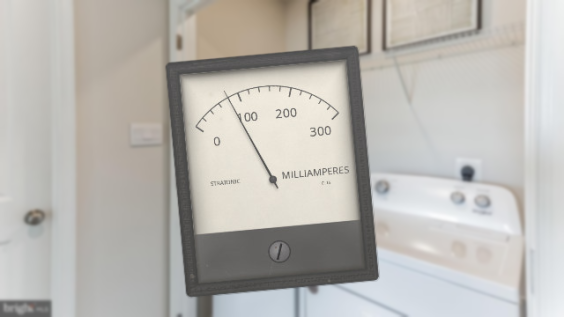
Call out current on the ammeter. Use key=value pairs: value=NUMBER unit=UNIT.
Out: value=80 unit=mA
